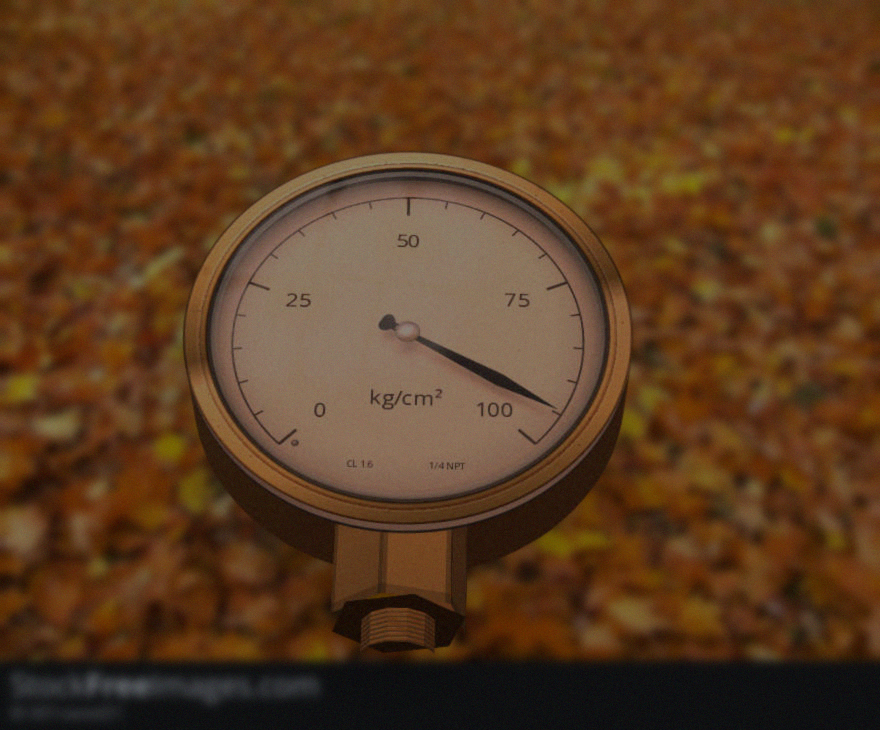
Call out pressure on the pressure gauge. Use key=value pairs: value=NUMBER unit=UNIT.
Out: value=95 unit=kg/cm²
